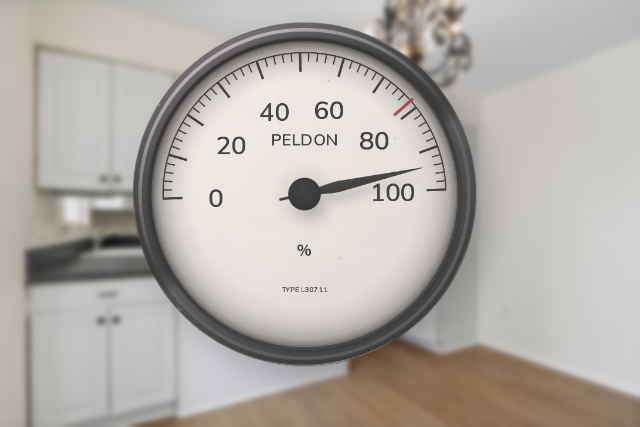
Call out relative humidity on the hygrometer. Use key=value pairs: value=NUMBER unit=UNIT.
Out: value=94 unit=%
